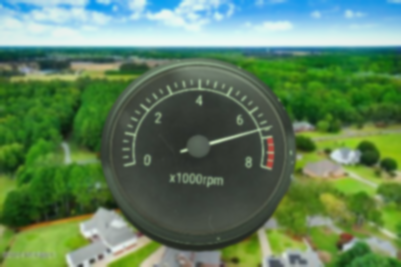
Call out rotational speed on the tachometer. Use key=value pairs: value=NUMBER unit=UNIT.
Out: value=6750 unit=rpm
